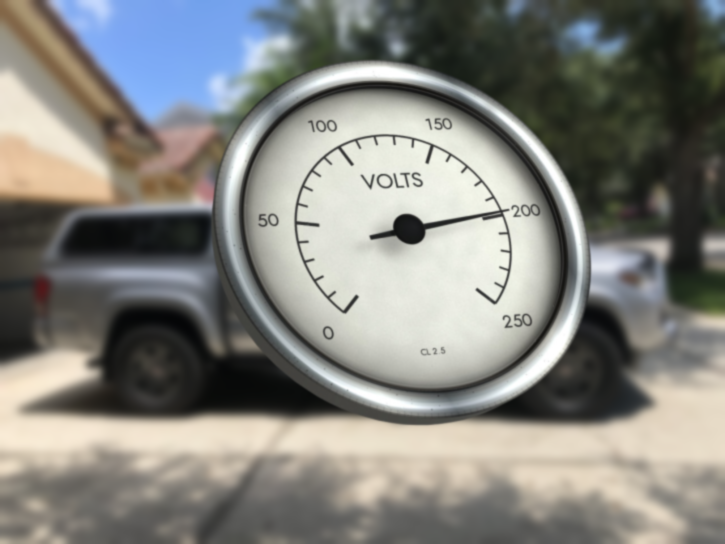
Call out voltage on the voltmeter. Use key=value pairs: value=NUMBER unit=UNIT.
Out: value=200 unit=V
